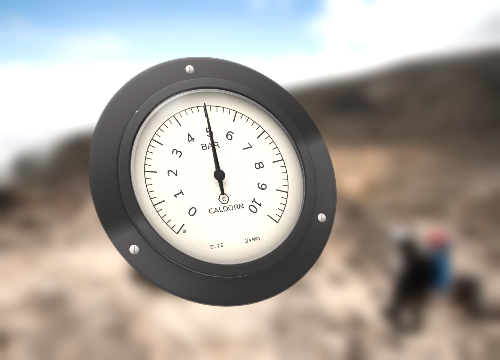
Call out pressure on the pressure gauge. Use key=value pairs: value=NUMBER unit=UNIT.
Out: value=5 unit=bar
